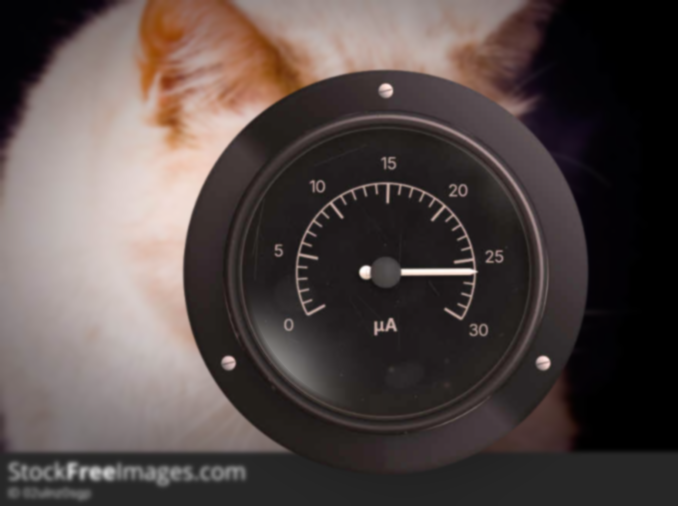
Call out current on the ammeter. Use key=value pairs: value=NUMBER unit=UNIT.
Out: value=26 unit=µA
